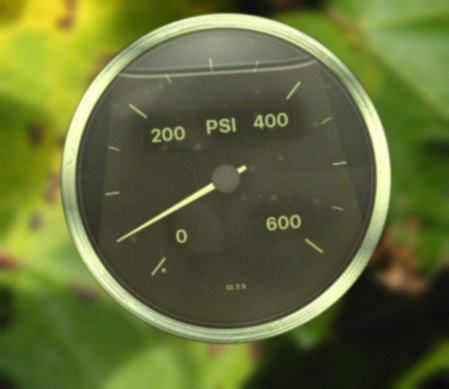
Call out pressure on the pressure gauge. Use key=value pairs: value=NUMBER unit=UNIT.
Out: value=50 unit=psi
